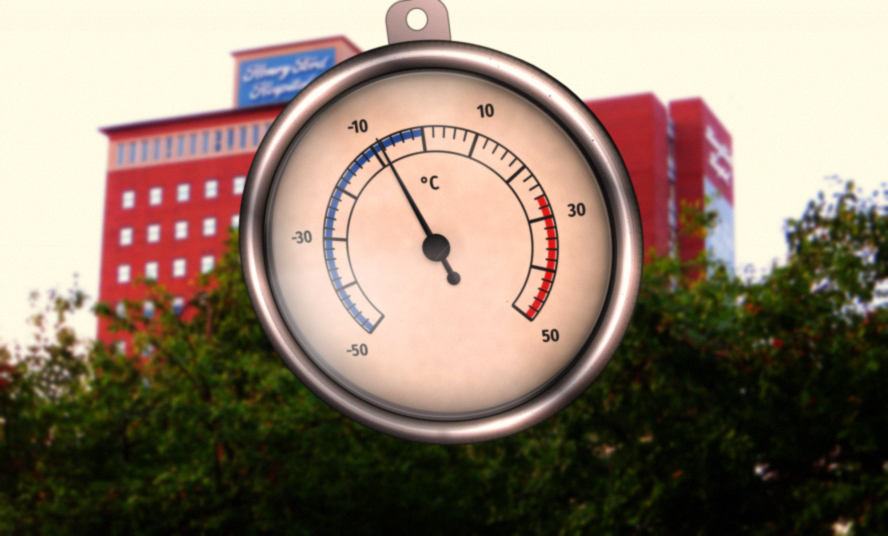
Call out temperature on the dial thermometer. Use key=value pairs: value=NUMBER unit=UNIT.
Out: value=-8 unit=°C
